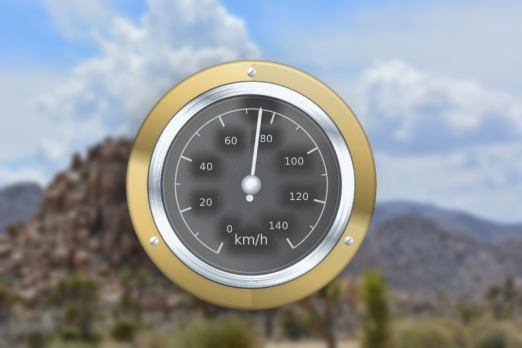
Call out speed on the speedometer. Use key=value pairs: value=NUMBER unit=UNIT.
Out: value=75 unit=km/h
